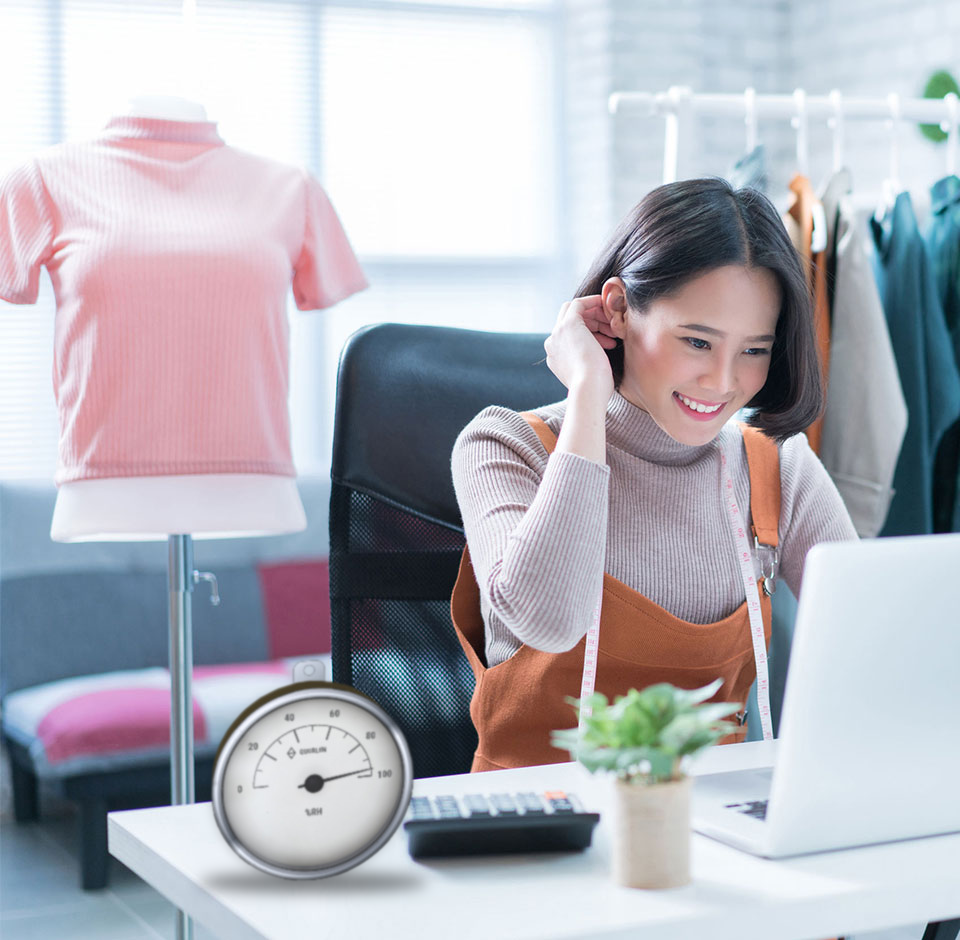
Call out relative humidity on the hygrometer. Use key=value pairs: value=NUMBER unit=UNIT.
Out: value=95 unit=%
